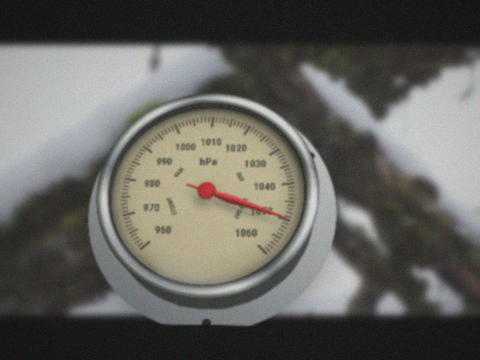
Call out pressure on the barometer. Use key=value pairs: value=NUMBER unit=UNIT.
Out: value=1050 unit=hPa
